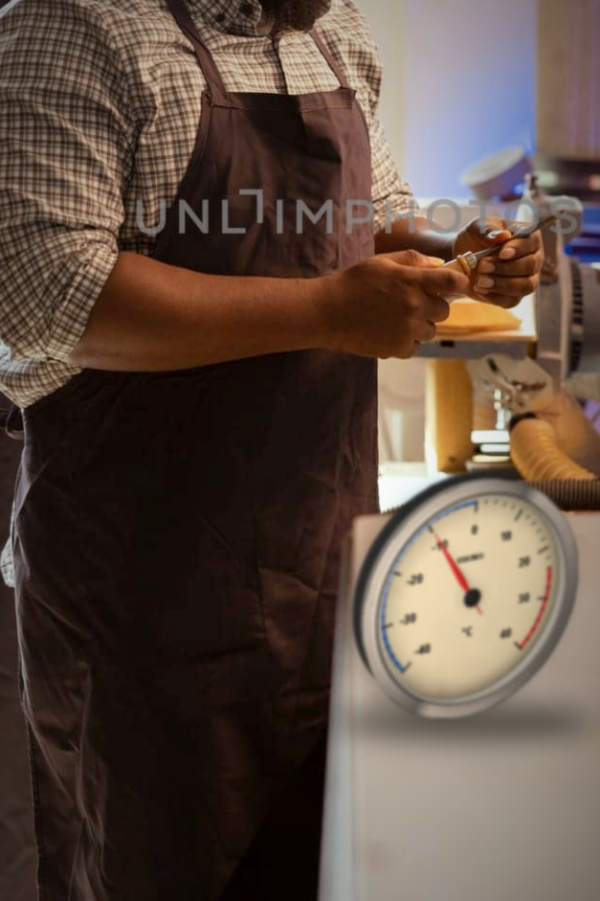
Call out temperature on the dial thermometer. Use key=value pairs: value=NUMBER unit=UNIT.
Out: value=-10 unit=°C
